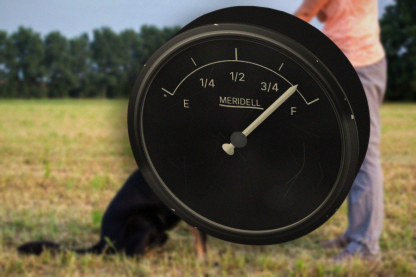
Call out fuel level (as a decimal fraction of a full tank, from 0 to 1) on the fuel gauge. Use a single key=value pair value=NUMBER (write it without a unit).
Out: value=0.875
